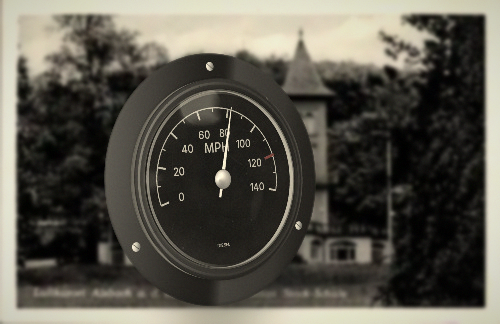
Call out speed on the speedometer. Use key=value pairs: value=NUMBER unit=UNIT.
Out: value=80 unit=mph
